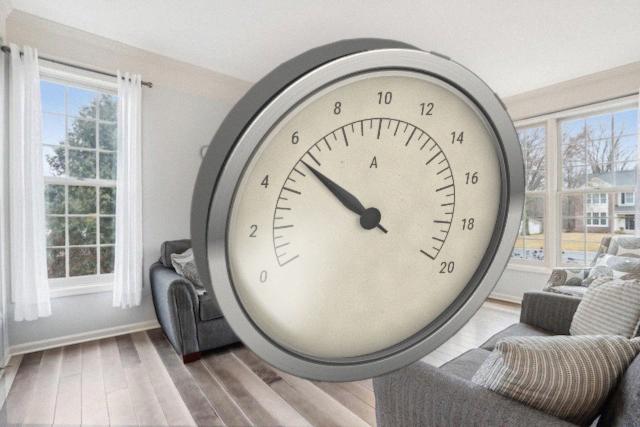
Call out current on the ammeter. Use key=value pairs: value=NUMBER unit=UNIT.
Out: value=5.5 unit=A
